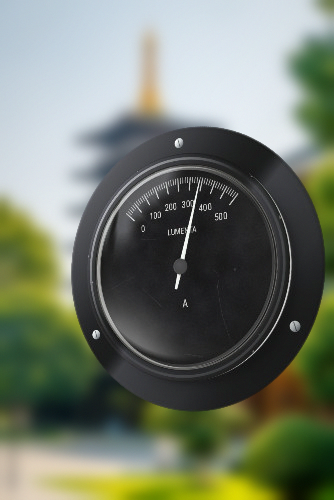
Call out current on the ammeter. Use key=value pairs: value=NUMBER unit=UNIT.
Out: value=350 unit=A
